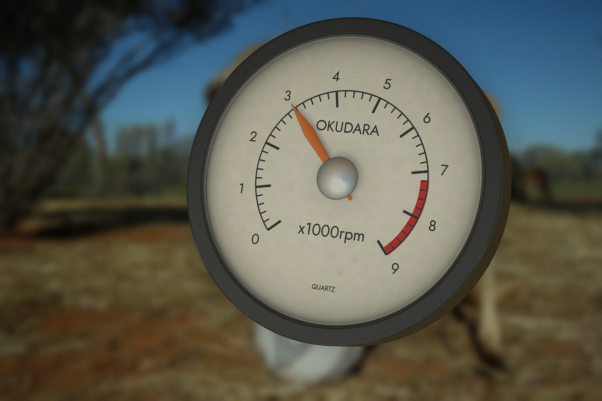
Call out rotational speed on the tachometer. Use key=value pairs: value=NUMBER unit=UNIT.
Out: value=3000 unit=rpm
